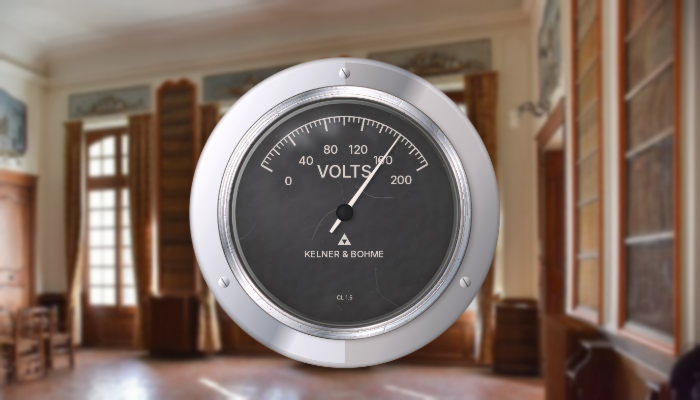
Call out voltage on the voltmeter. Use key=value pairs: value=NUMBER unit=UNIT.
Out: value=160 unit=V
